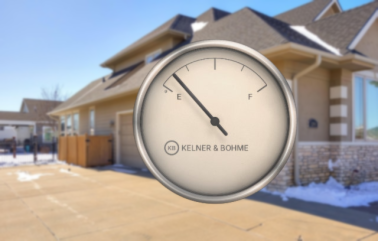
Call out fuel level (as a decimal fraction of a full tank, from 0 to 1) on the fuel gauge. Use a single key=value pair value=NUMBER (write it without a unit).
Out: value=0.125
